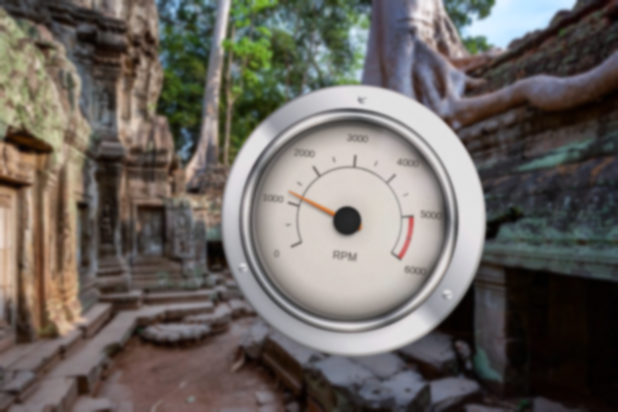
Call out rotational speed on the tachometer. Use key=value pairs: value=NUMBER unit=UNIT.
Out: value=1250 unit=rpm
